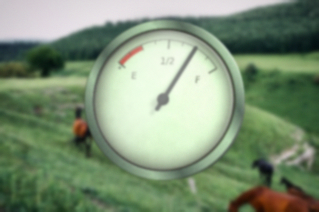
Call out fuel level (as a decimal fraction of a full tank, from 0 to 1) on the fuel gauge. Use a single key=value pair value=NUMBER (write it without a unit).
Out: value=0.75
